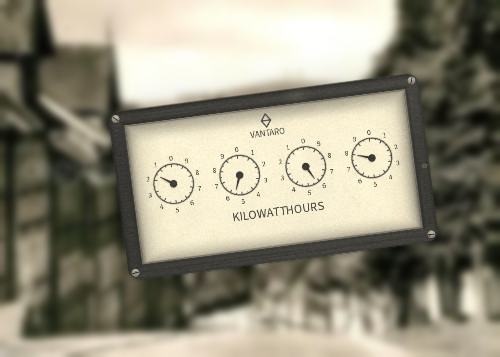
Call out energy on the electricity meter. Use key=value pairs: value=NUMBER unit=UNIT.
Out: value=1558 unit=kWh
